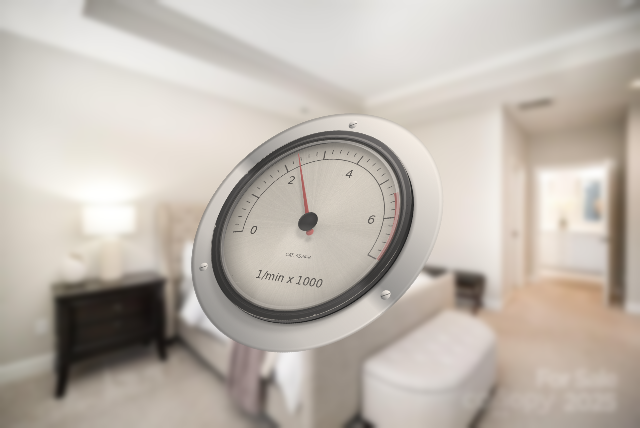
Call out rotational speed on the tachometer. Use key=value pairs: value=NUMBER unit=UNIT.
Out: value=2400 unit=rpm
